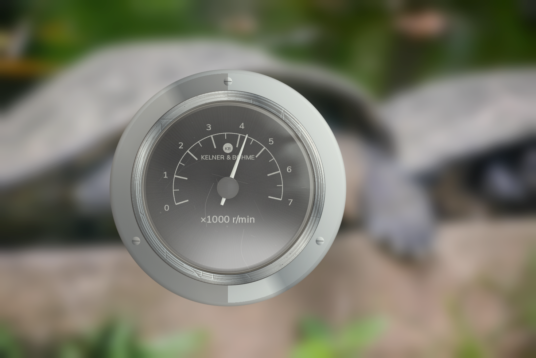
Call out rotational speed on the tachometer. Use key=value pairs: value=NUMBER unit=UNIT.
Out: value=4250 unit=rpm
